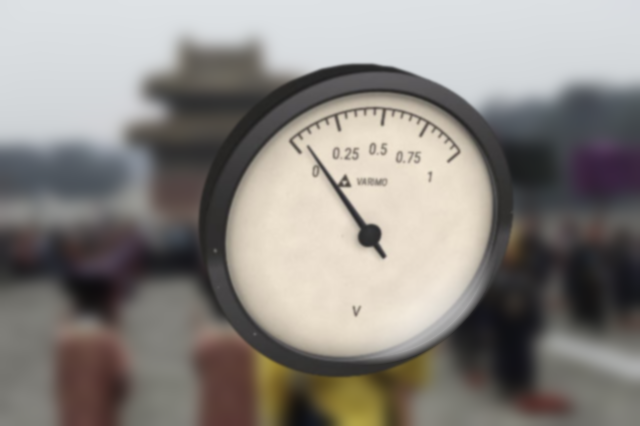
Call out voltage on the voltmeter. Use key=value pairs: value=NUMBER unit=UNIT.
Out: value=0.05 unit=V
